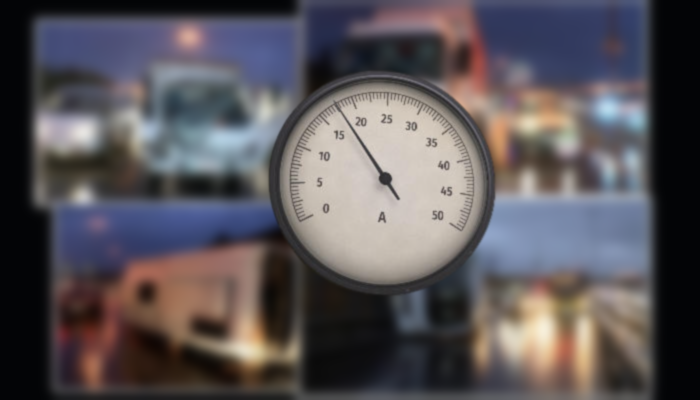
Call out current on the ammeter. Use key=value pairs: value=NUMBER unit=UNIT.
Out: value=17.5 unit=A
